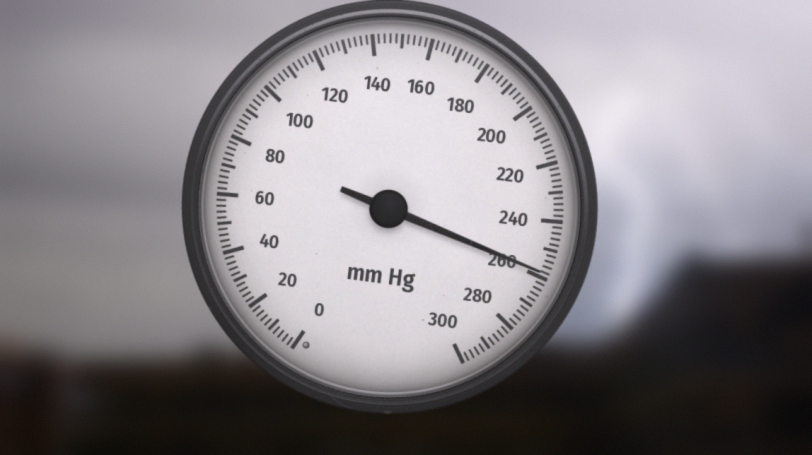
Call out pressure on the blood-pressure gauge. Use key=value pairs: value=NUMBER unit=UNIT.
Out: value=258 unit=mmHg
